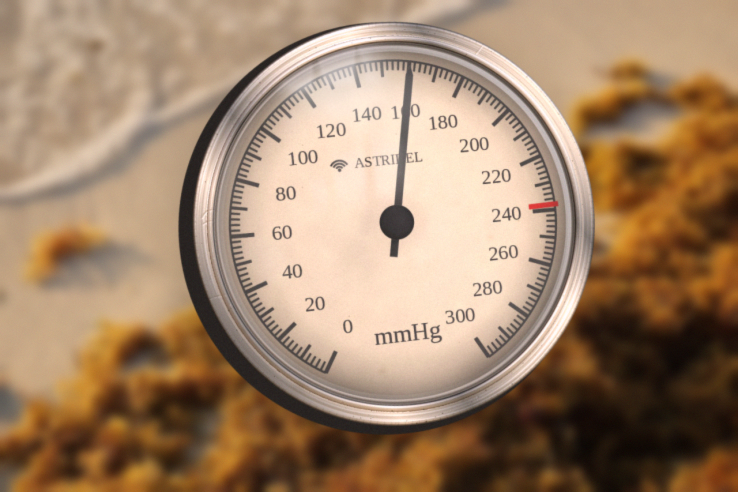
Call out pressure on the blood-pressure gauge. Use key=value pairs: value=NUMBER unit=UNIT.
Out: value=160 unit=mmHg
